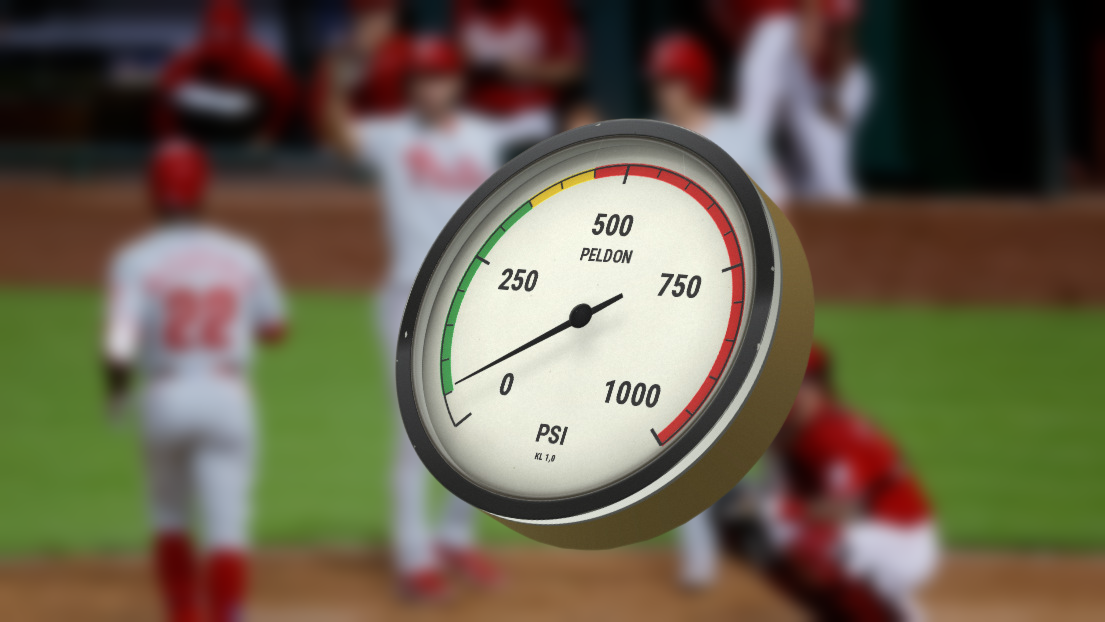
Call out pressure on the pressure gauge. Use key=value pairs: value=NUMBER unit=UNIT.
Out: value=50 unit=psi
